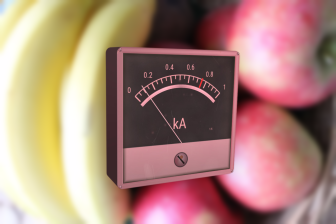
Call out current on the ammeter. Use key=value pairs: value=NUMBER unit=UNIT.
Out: value=0.1 unit=kA
